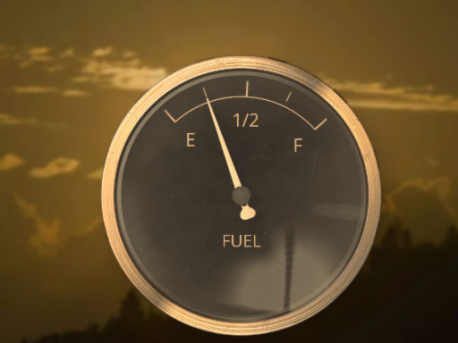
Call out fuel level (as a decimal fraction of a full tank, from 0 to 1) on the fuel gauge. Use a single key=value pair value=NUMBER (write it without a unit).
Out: value=0.25
